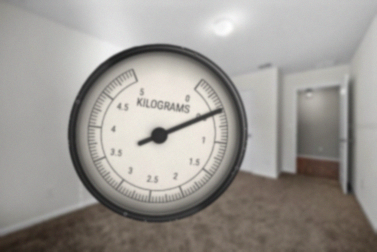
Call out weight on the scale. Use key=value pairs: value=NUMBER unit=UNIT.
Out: value=0.5 unit=kg
